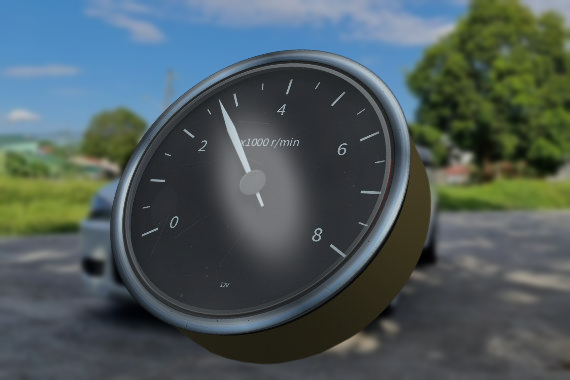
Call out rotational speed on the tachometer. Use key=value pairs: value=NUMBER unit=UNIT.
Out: value=2750 unit=rpm
